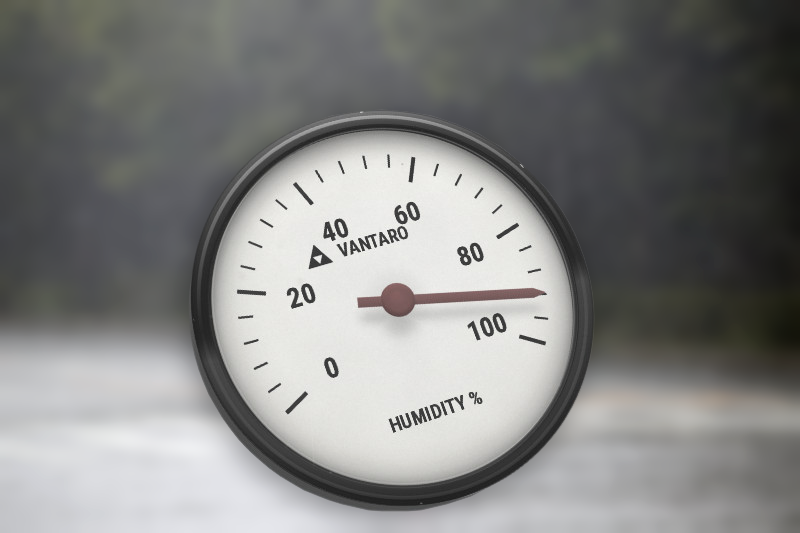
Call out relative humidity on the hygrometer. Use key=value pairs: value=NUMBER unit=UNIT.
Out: value=92 unit=%
